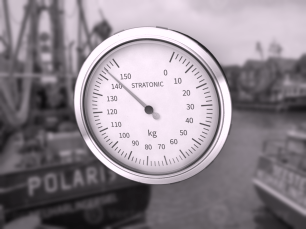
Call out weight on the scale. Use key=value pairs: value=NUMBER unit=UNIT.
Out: value=144 unit=kg
